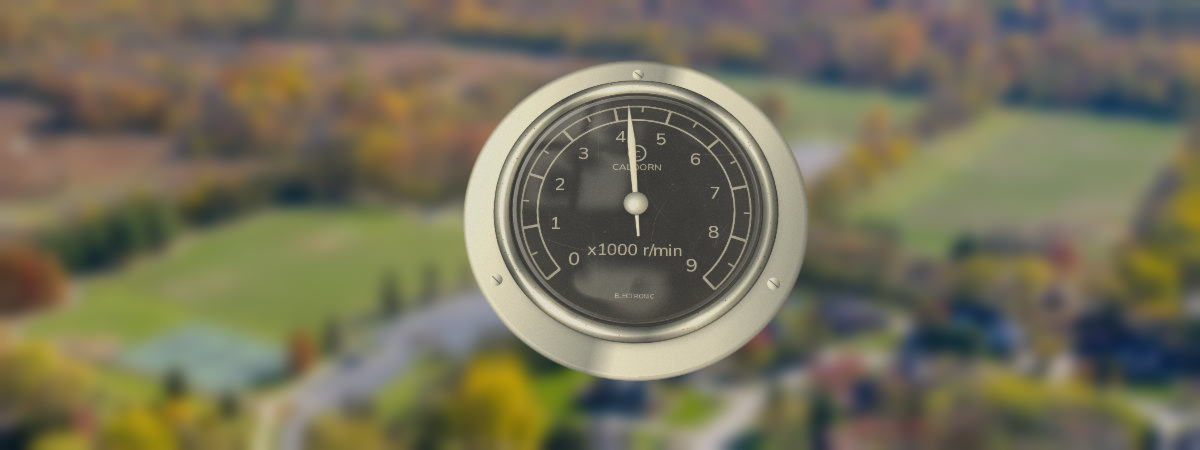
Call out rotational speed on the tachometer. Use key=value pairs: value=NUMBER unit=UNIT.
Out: value=4250 unit=rpm
